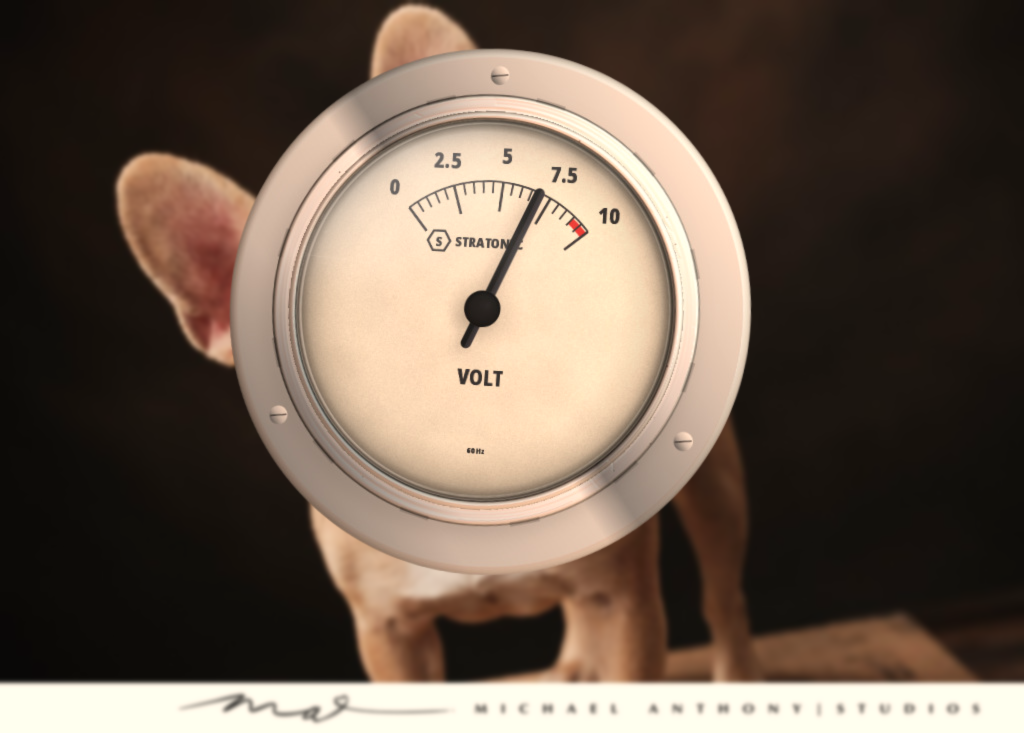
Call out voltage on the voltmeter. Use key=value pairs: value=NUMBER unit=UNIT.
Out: value=7 unit=V
